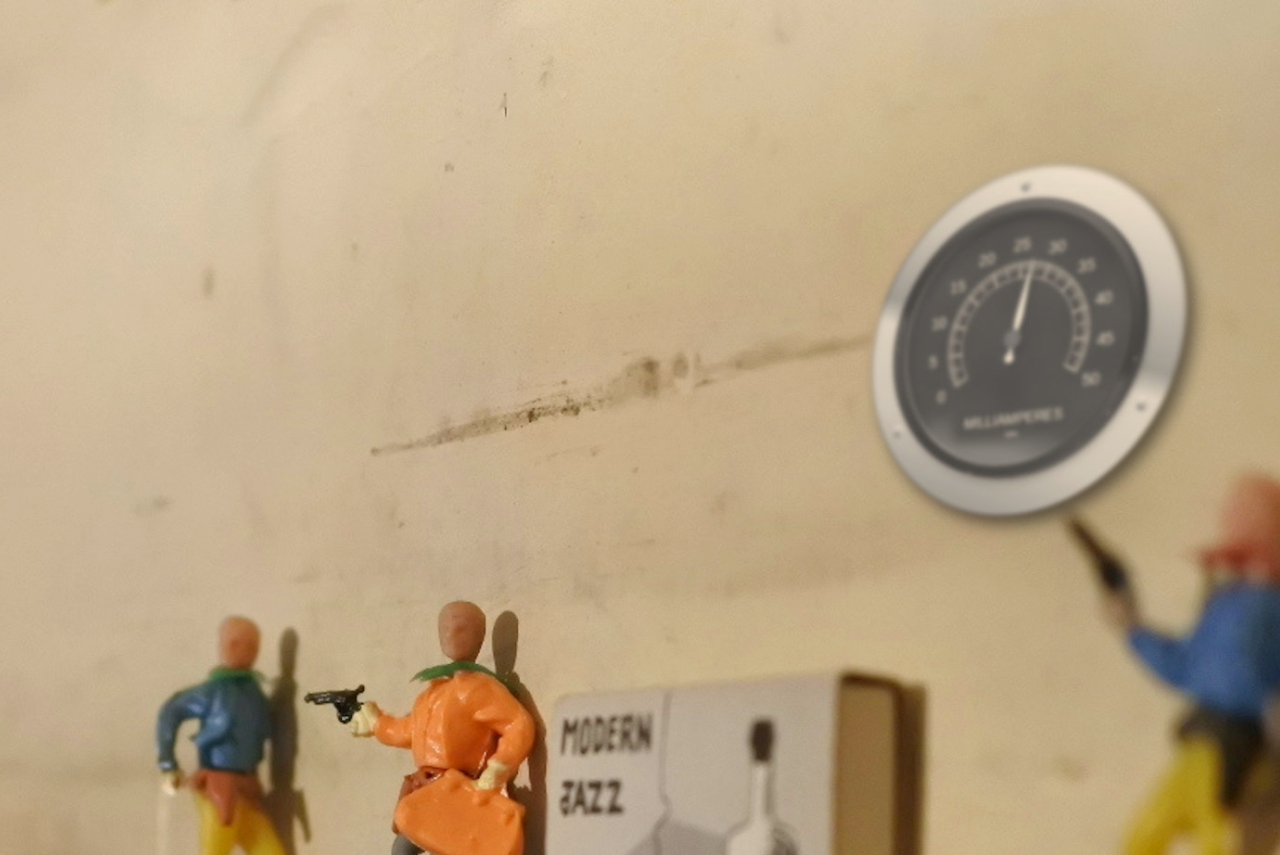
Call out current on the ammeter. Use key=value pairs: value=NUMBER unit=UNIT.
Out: value=27.5 unit=mA
